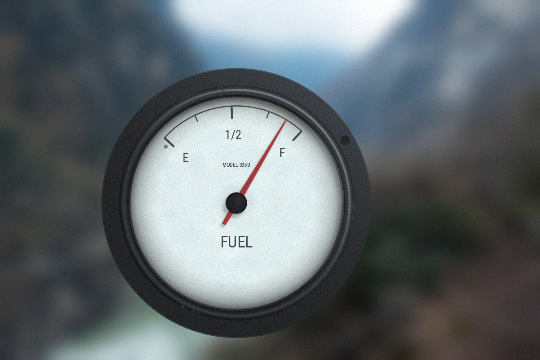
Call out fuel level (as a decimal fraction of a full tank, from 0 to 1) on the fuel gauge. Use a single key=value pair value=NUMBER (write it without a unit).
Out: value=0.875
